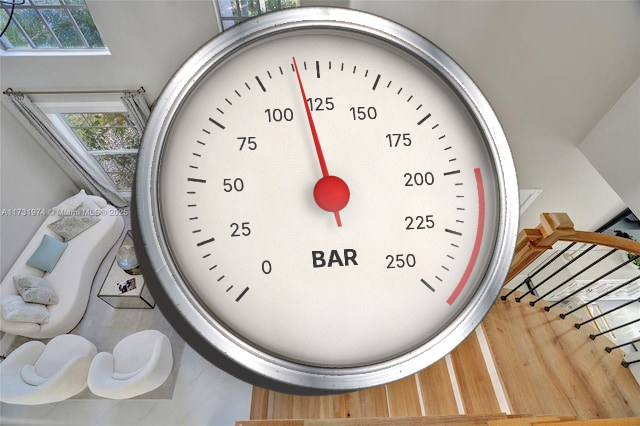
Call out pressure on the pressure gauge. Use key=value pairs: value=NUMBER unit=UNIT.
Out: value=115 unit=bar
